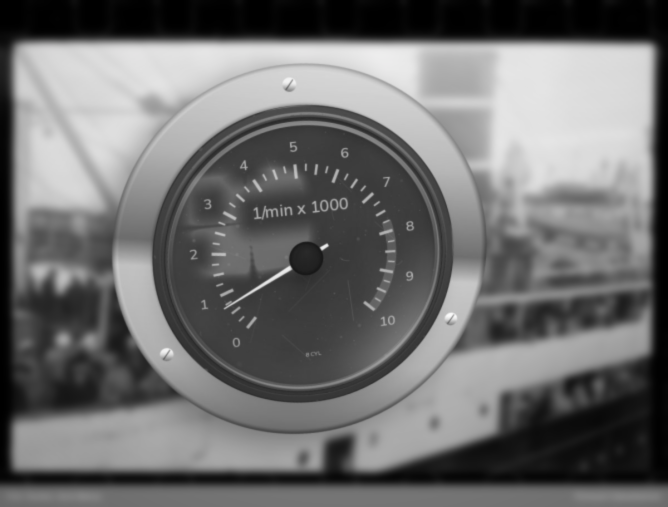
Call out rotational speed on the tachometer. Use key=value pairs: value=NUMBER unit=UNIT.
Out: value=750 unit=rpm
